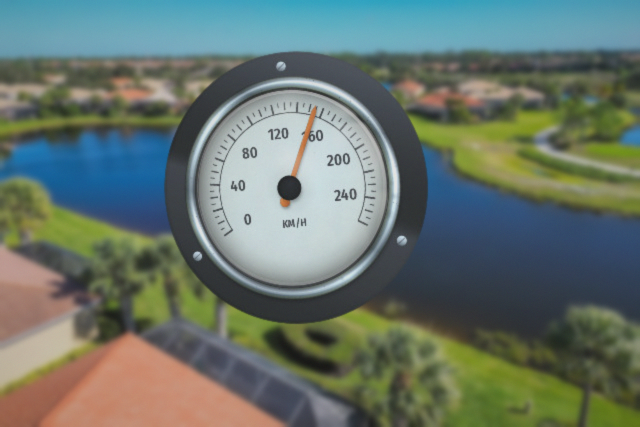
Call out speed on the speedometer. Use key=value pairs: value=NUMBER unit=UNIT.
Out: value=155 unit=km/h
